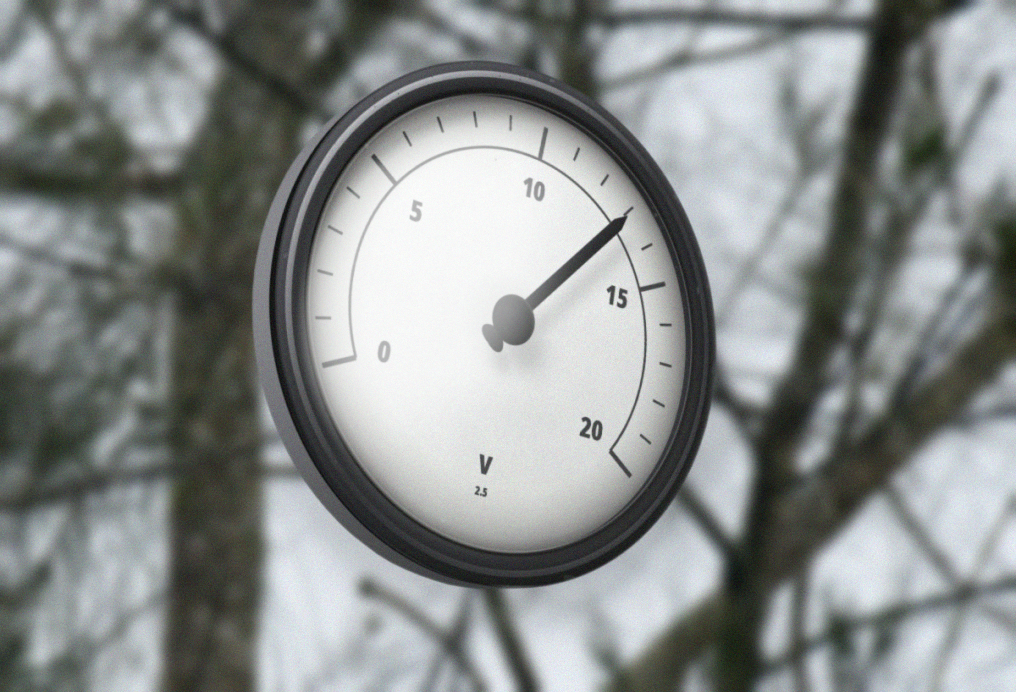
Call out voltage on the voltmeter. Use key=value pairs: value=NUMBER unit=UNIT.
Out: value=13 unit=V
